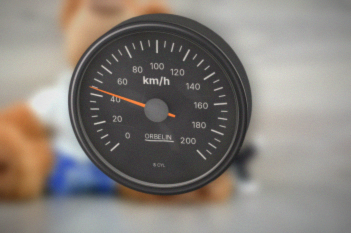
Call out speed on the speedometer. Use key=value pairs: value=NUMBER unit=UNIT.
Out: value=45 unit=km/h
